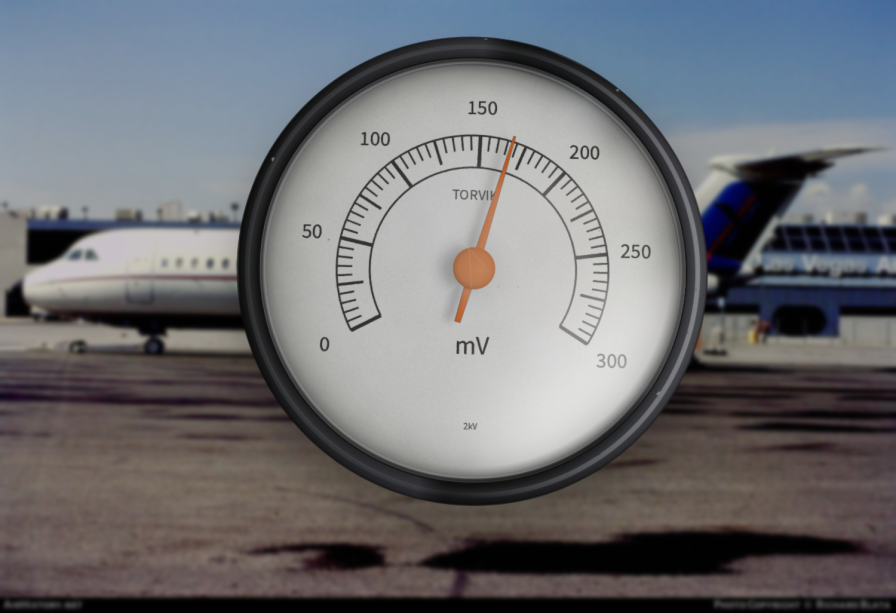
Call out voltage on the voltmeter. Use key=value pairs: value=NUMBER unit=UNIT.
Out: value=167.5 unit=mV
